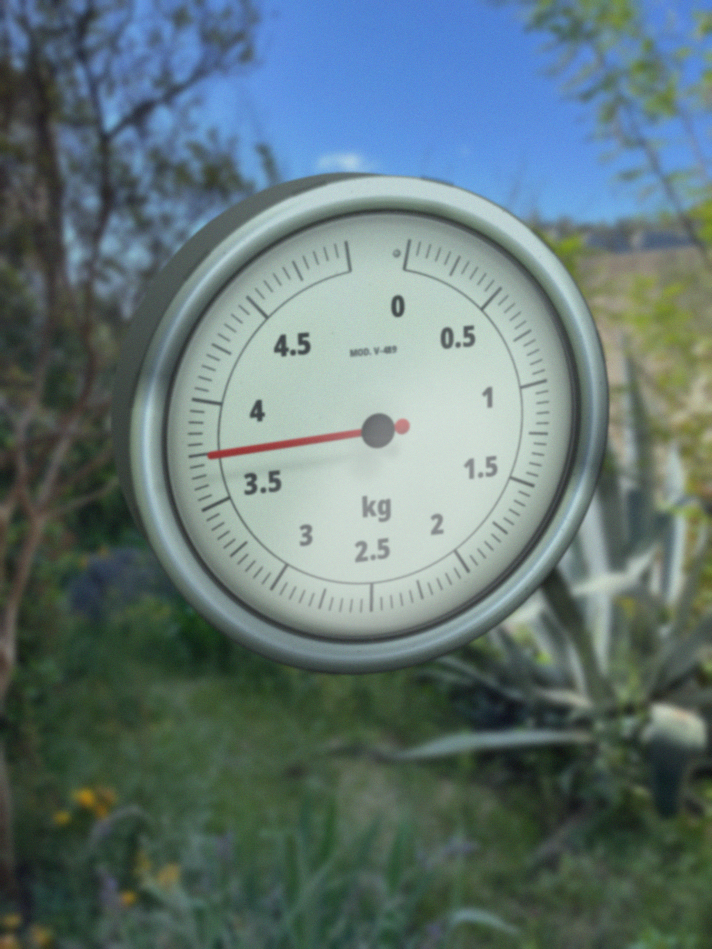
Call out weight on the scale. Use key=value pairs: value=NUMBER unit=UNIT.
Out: value=3.75 unit=kg
